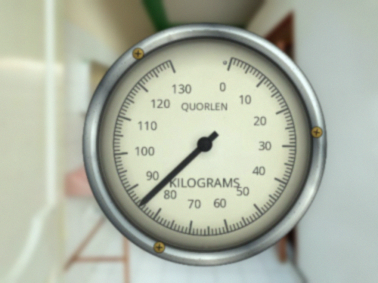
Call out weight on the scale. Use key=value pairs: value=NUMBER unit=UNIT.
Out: value=85 unit=kg
